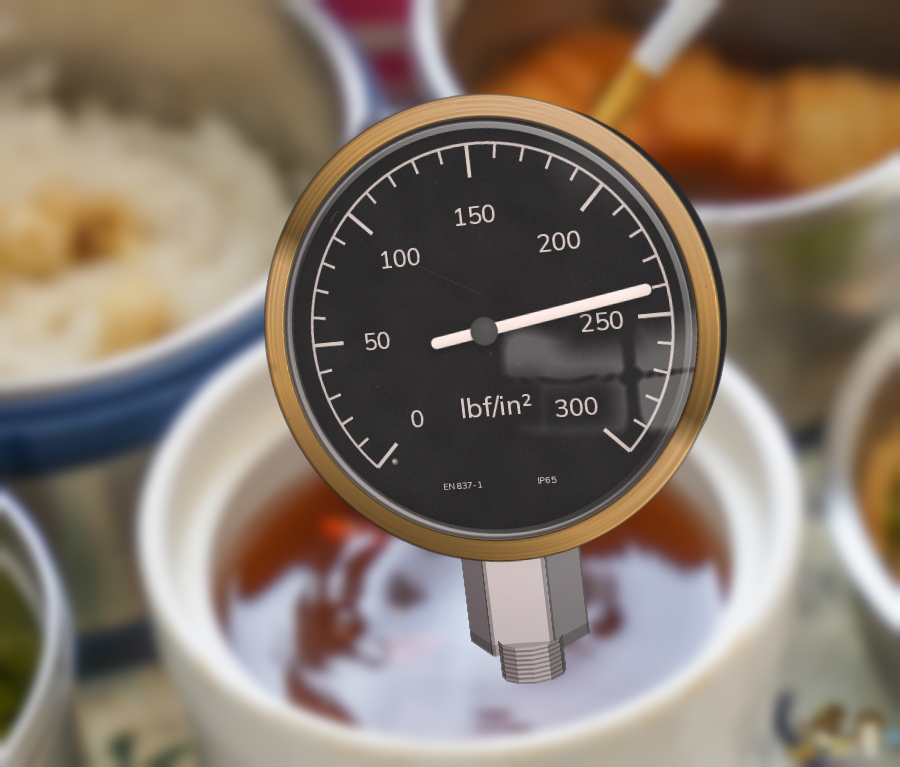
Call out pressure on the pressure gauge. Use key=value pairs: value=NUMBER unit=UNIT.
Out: value=240 unit=psi
